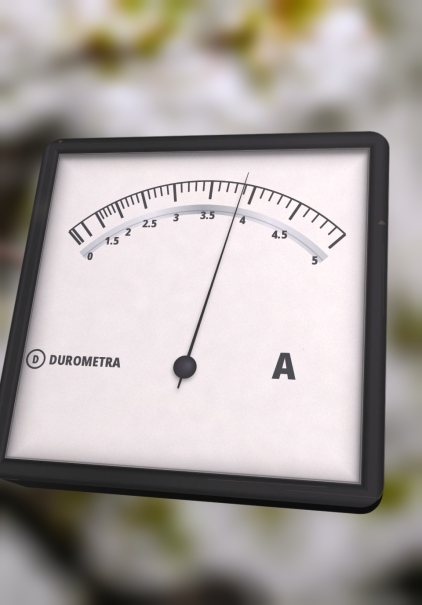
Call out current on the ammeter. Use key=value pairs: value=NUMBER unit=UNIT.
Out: value=3.9 unit=A
